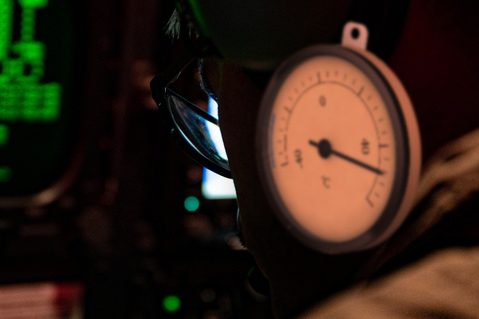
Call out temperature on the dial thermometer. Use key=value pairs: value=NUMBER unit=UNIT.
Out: value=48 unit=°C
